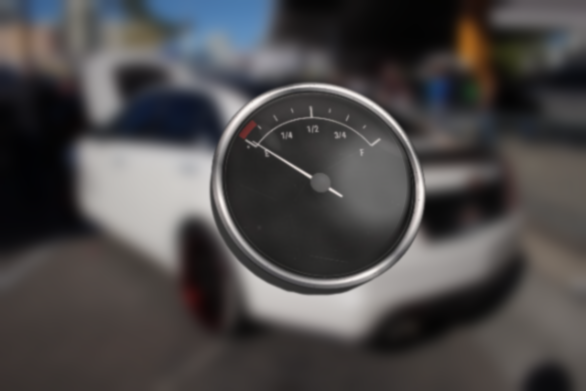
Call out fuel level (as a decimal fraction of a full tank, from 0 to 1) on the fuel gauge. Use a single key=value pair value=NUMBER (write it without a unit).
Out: value=0
